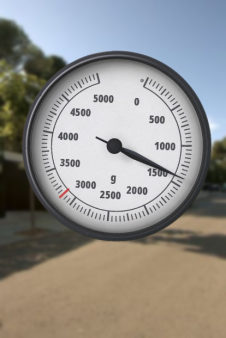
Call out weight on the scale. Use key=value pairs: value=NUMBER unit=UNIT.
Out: value=1400 unit=g
